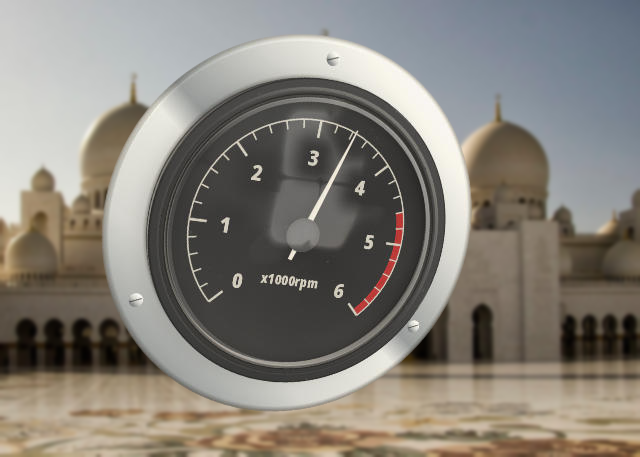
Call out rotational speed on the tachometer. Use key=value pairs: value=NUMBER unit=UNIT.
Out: value=3400 unit=rpm
